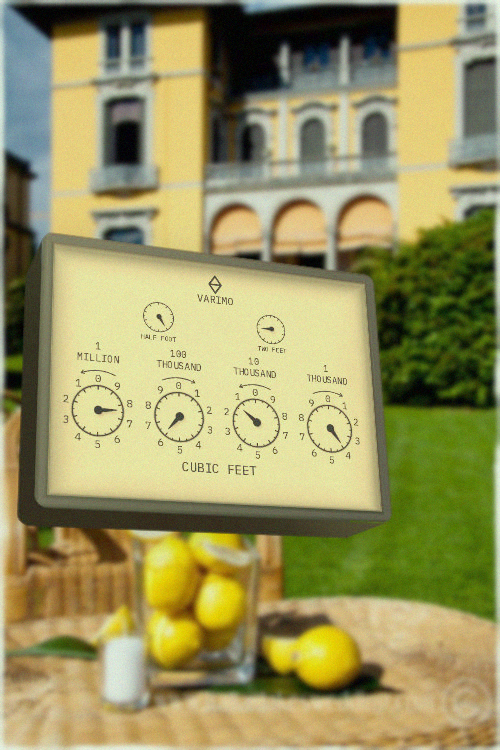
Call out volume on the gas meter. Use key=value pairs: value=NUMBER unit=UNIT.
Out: value=761400 unit=ft³
